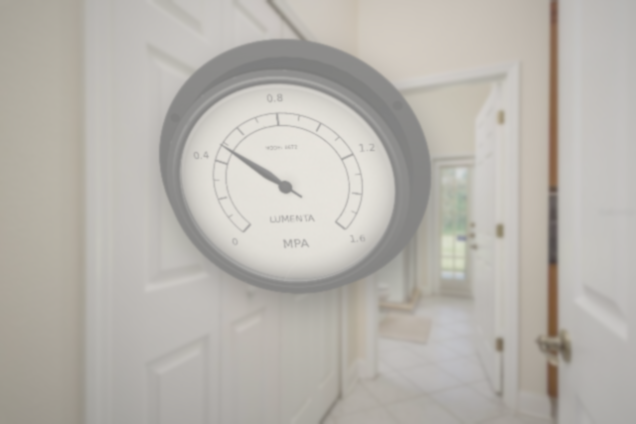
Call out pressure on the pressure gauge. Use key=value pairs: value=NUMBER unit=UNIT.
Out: value=0.5 unit=MPa
